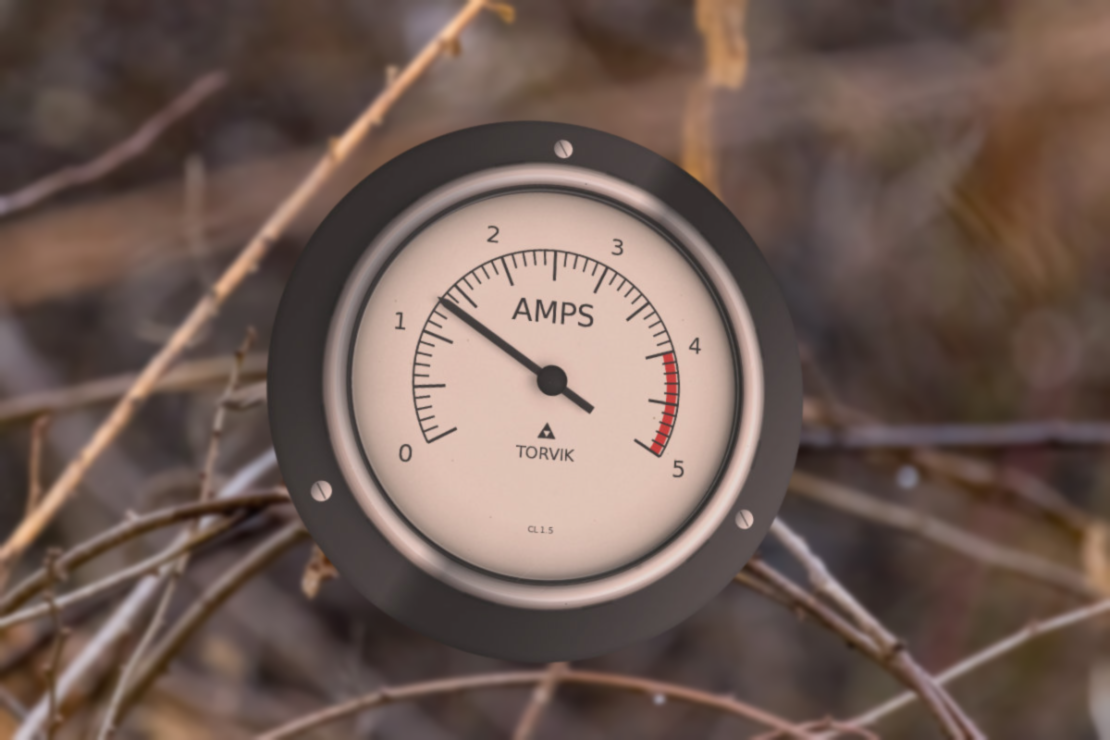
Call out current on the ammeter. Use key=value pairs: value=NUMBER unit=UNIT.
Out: value=1.3 unit=A
